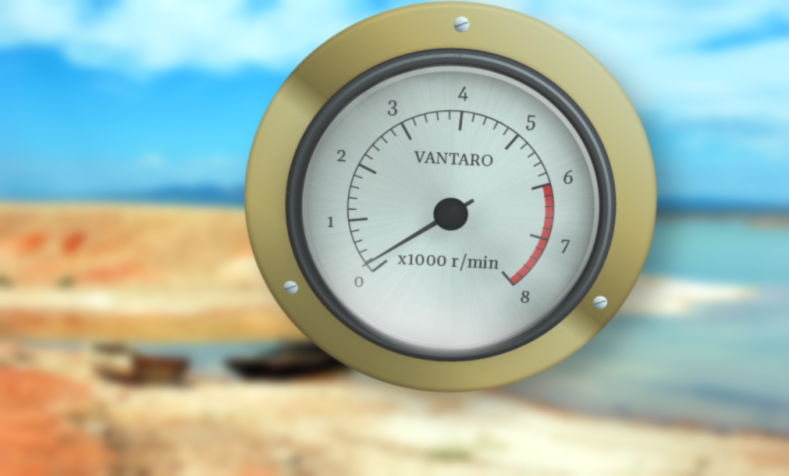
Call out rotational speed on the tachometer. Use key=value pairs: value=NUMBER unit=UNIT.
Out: value=200 unit=rpm
